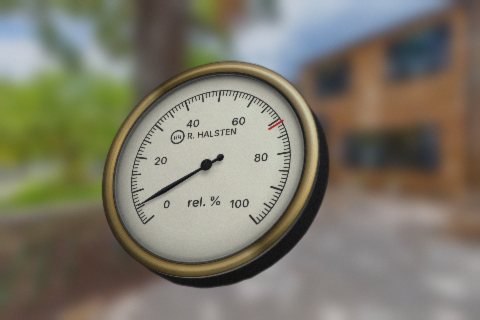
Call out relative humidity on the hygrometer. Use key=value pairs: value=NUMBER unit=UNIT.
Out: value=5 unit=%
